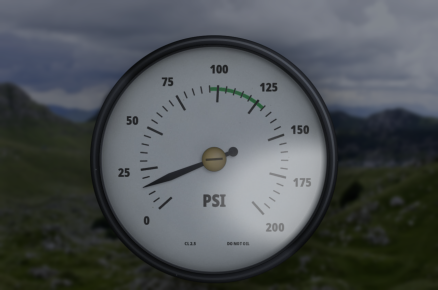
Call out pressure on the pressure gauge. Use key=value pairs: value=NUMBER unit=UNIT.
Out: value=15 unit=psi
